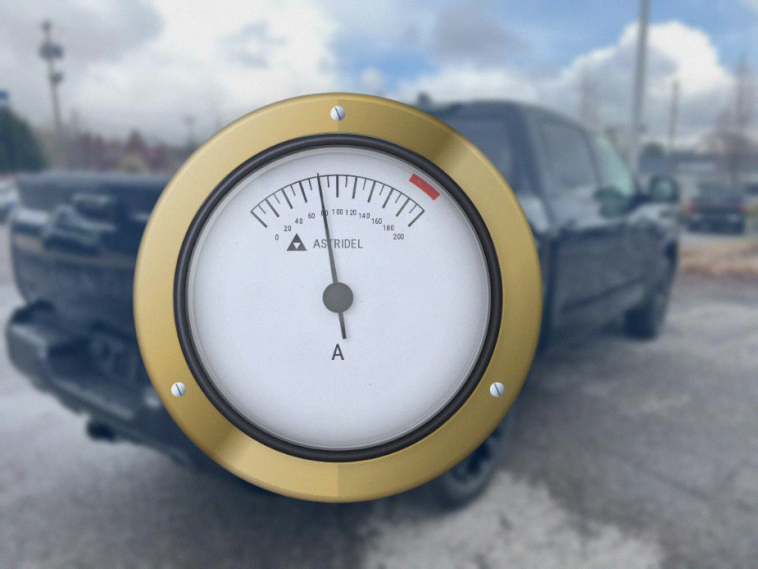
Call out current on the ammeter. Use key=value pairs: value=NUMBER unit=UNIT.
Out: value=80 unit=A
